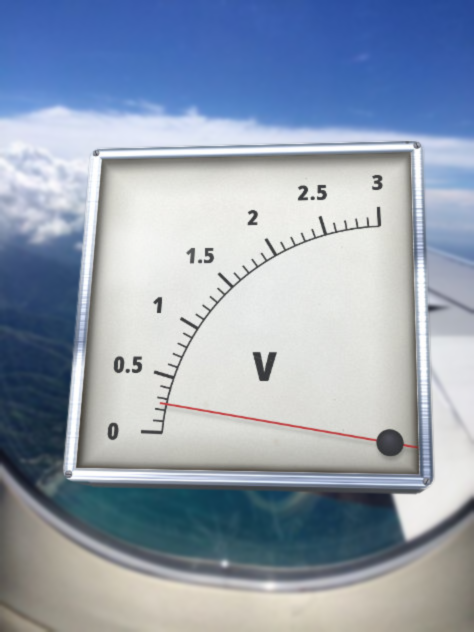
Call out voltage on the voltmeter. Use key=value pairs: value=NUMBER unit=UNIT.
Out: value=0.25 unit=V
